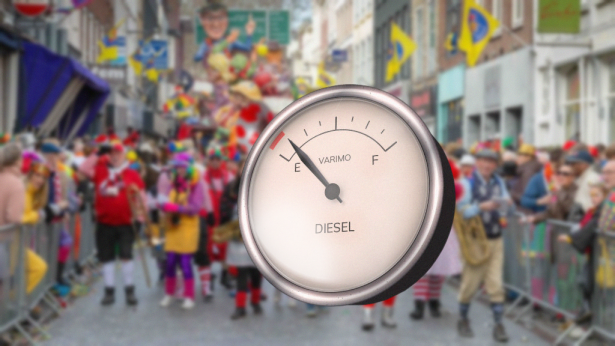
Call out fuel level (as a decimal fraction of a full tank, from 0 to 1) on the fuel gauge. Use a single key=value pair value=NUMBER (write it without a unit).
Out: value=0.125
